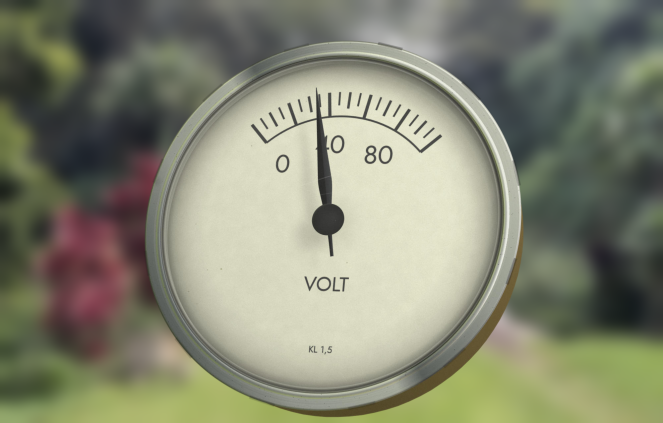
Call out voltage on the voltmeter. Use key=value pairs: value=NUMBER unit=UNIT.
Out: value=35 unit=V
